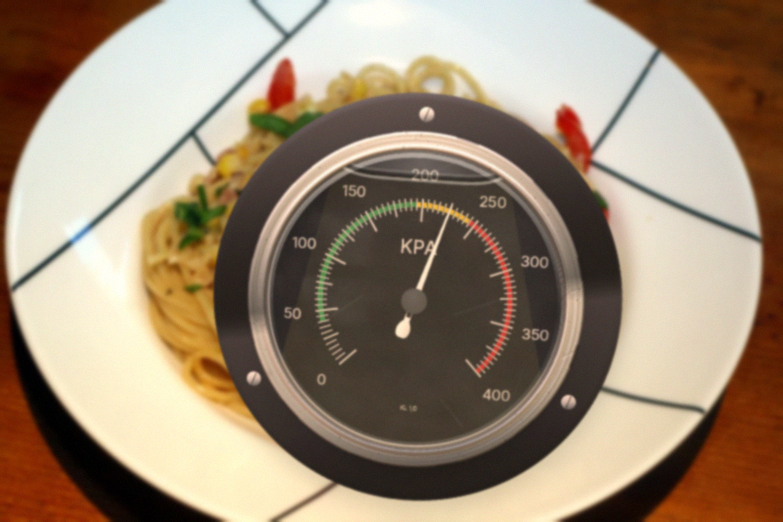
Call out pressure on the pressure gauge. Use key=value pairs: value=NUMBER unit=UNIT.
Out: value=225 unit=kPa
